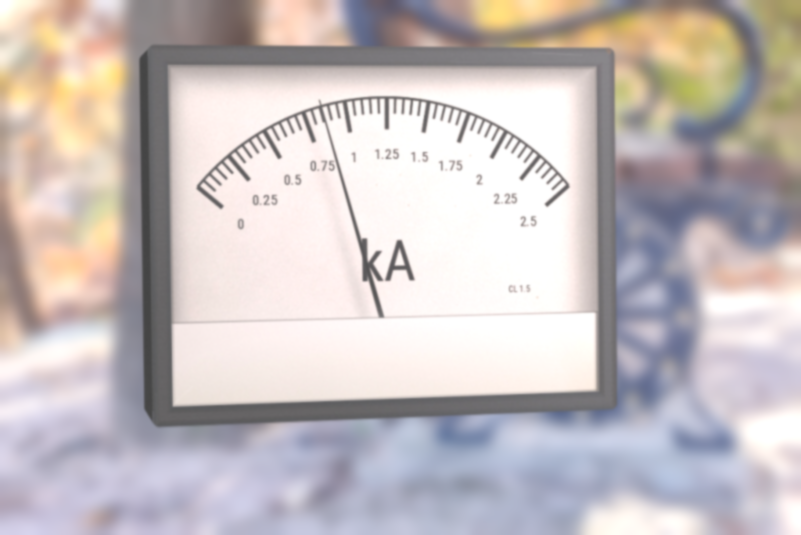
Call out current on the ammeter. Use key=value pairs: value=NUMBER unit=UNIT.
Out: value=0.85 unit=kA
